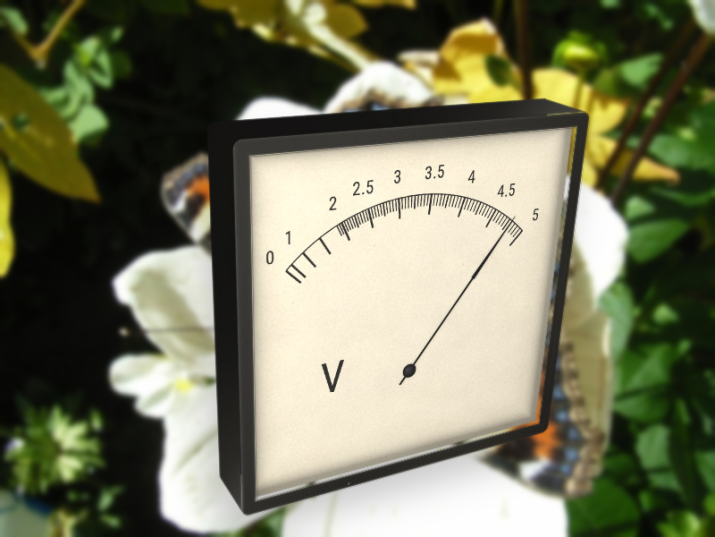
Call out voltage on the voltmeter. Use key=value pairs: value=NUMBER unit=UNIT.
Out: value=4.75 unit=V
